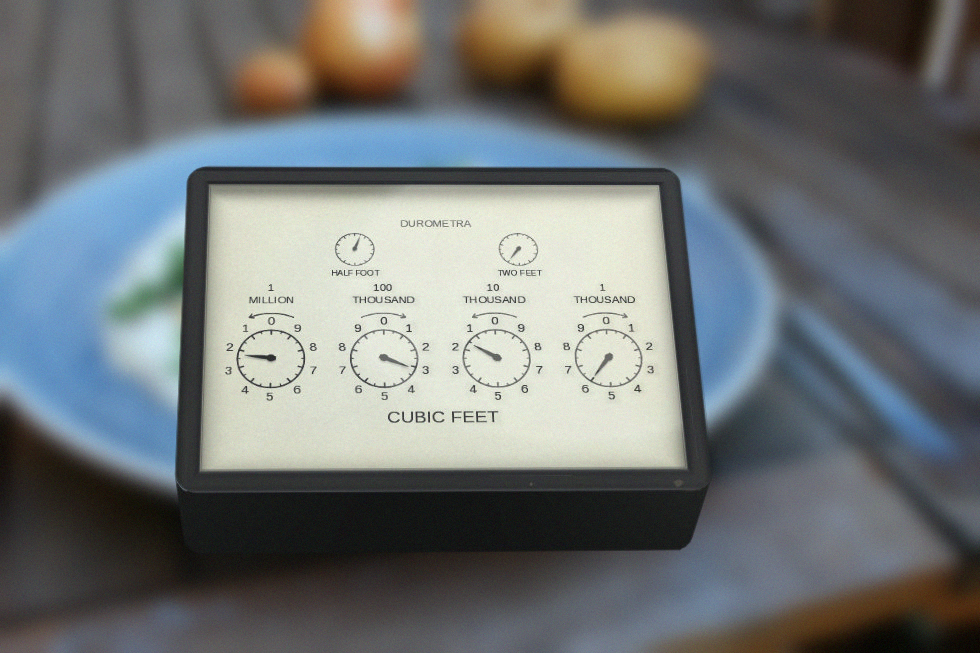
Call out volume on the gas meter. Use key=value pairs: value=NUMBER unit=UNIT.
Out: value=231600 unit=ft³
